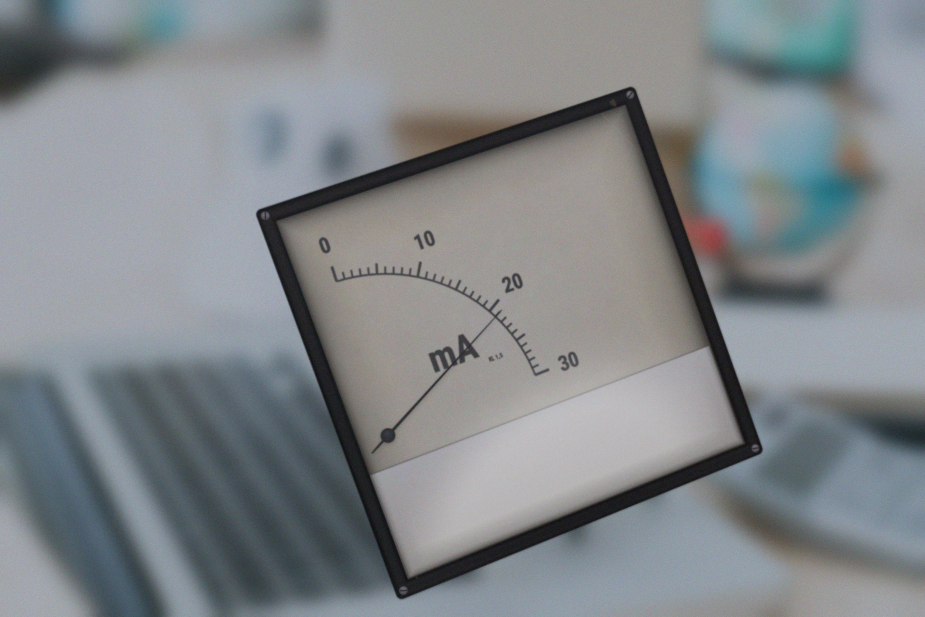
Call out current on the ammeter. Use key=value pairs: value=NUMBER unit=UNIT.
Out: value=21 unit=mA
